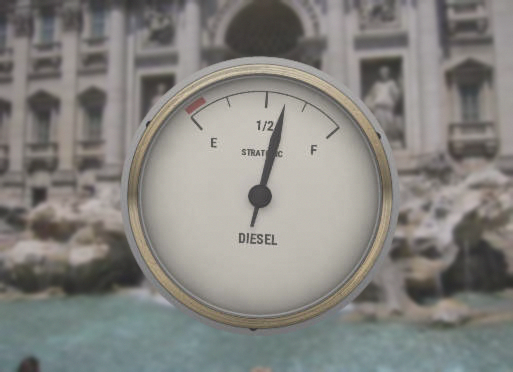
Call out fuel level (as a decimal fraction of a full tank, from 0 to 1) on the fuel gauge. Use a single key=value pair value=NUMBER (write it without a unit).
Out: value=0.625
